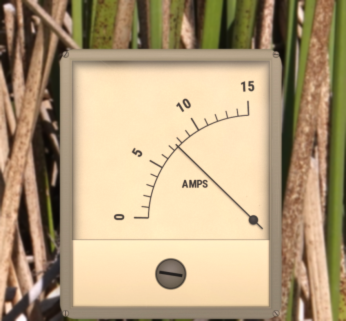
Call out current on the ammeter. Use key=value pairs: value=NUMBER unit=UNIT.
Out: value=7.5 unit=A
